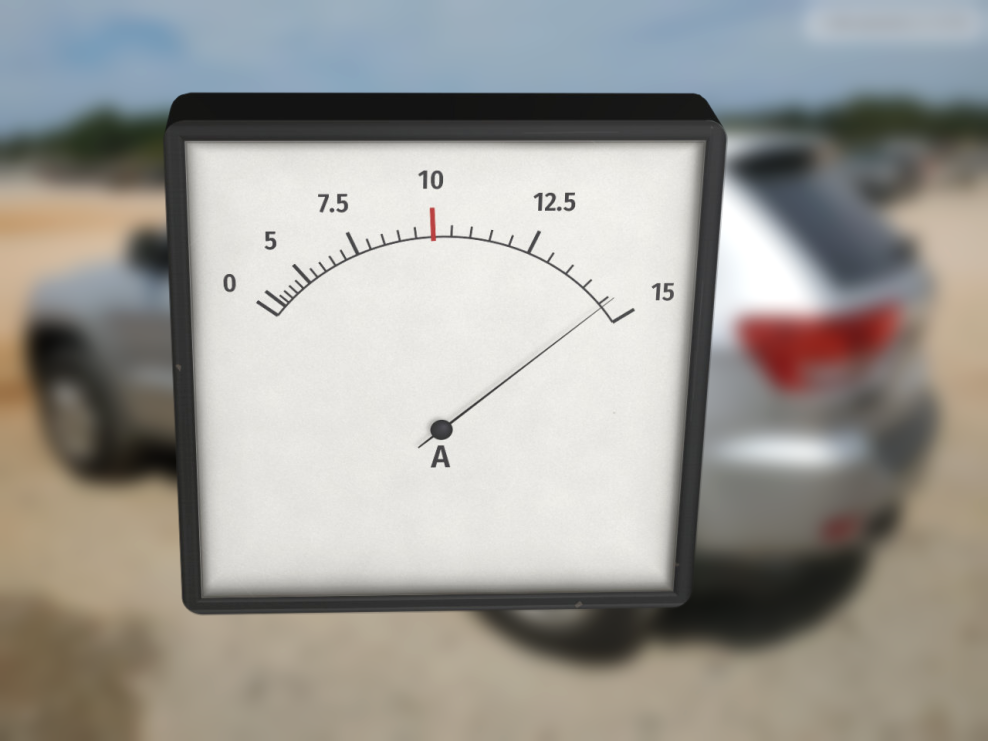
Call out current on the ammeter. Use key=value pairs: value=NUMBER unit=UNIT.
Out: value=14.5 unit=A
